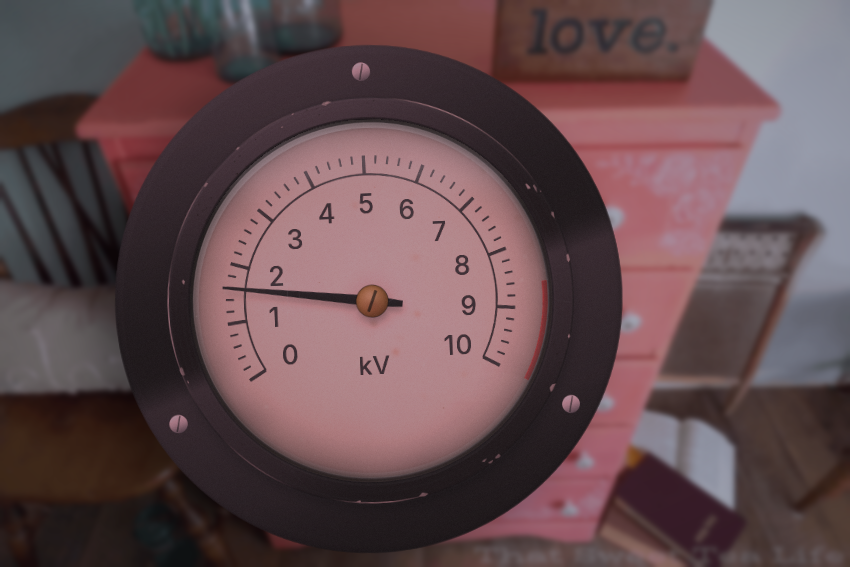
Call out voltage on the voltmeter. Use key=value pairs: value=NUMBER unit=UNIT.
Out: value=1.6 unit=kV
